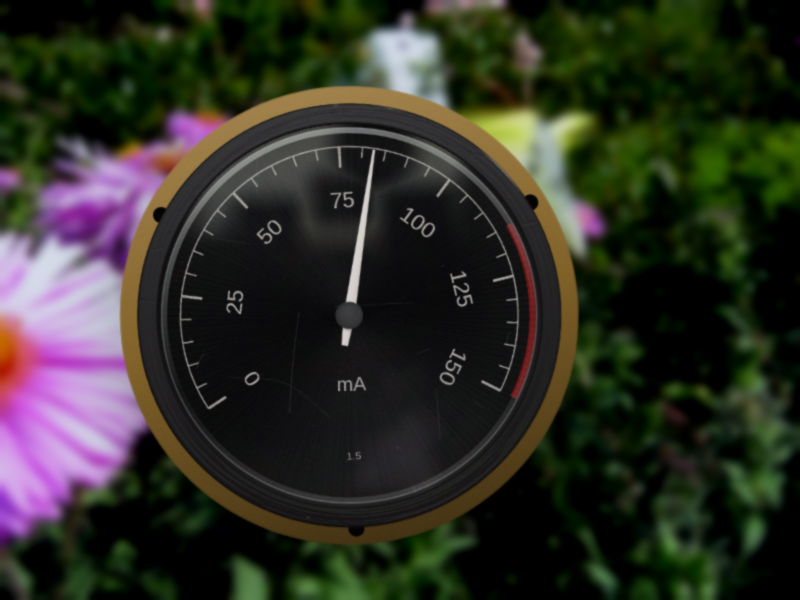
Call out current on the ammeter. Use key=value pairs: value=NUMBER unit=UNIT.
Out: value=82.5 unit=mA
